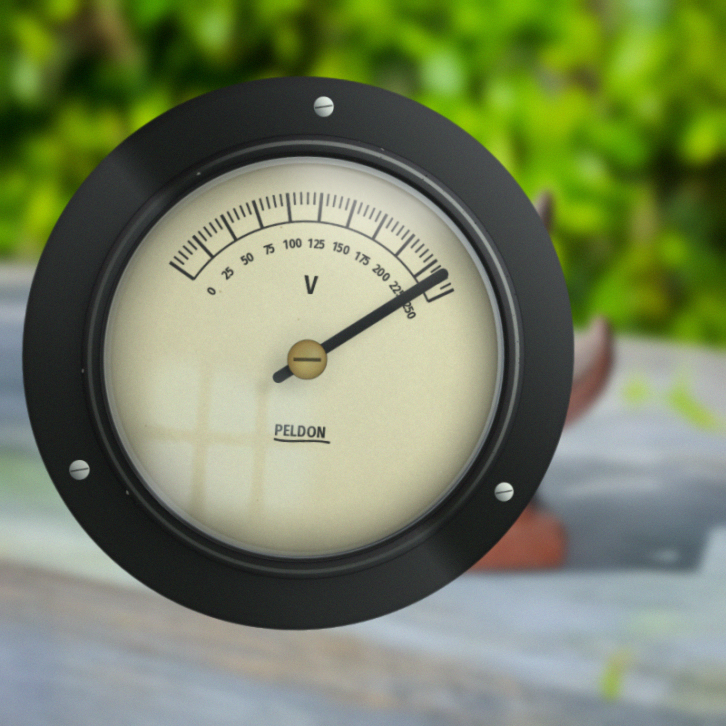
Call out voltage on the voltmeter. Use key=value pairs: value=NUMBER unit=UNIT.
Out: value=235 unit=V
